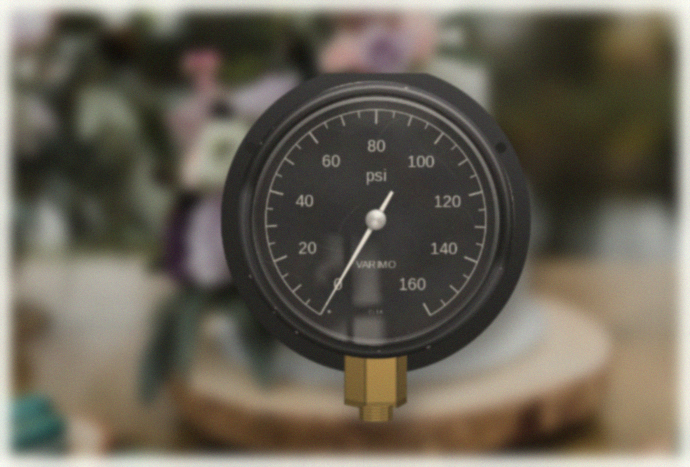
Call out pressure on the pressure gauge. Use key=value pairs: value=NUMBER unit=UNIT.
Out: value=0 unit=psi
